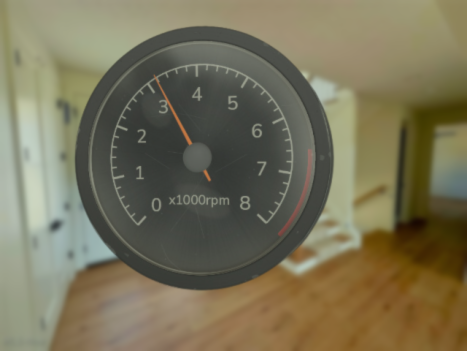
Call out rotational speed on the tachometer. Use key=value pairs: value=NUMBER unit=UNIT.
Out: value=3200 unit=rpm
